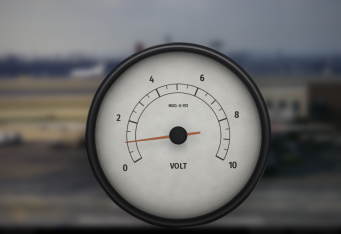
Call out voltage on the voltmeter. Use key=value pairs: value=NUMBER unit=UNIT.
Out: value=1 unit=V
